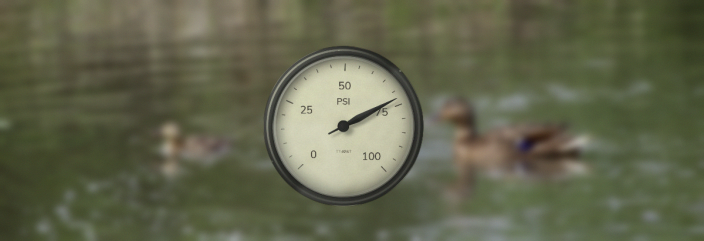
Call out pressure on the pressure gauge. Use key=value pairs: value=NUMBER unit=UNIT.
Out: value=72.5 unit=psi
